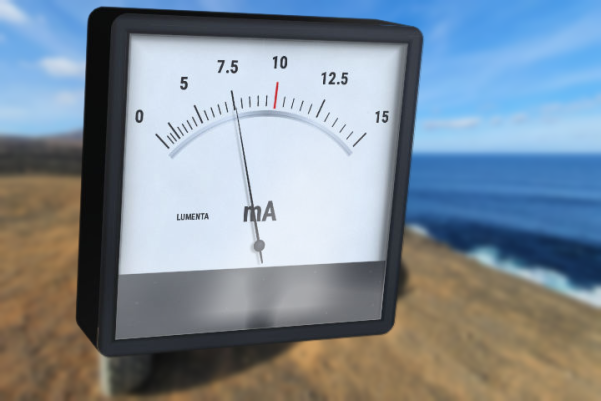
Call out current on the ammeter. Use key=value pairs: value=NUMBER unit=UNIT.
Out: value=7.5 unit=mA
